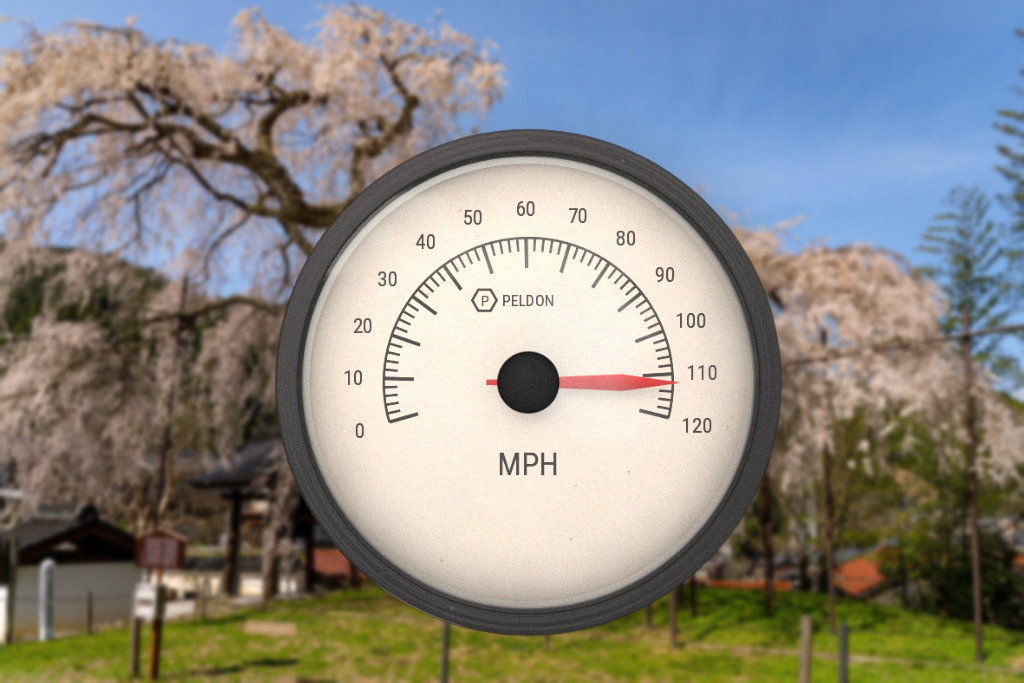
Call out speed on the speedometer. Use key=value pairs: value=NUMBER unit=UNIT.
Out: value=112 unit=mph
